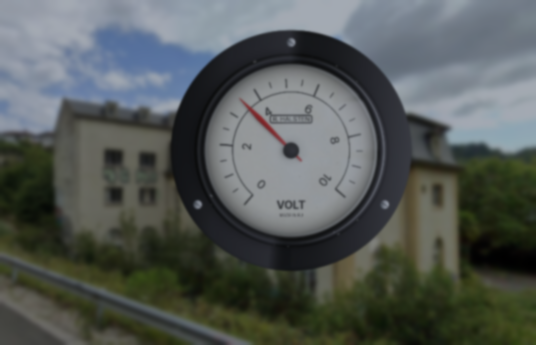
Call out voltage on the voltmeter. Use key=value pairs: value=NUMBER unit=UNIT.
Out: value=3.5 unit=V
